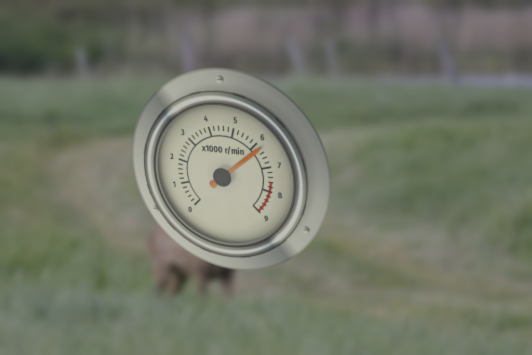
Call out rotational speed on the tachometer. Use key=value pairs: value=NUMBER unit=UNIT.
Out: value=6200 unit=rpm
